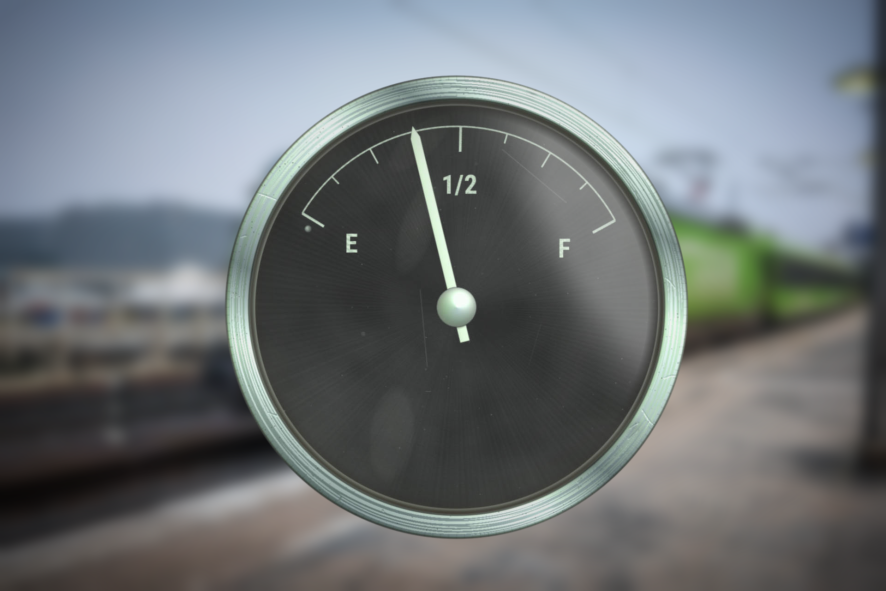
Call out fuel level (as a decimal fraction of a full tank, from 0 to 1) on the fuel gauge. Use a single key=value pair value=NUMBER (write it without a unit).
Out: value=0.375
